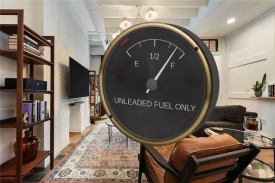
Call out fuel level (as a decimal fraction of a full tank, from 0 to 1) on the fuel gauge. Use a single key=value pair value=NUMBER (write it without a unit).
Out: value=0.875
